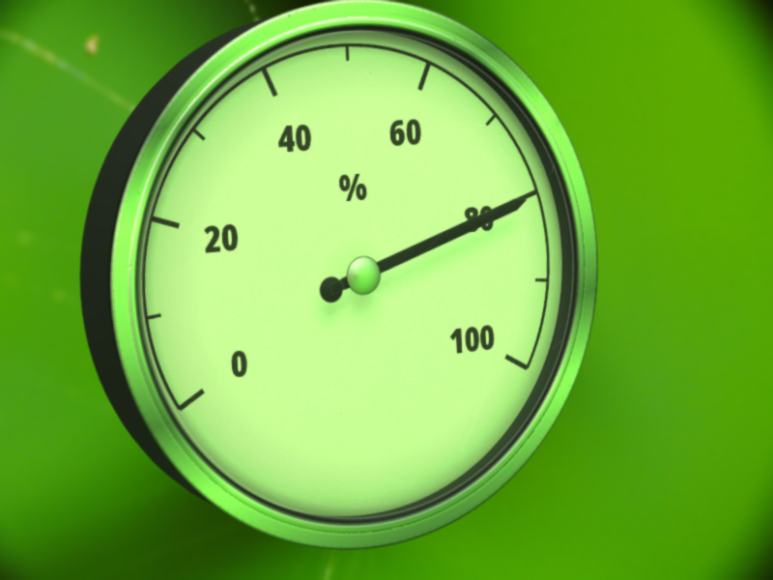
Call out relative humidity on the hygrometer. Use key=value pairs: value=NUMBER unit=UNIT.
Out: value=80 unit=%
